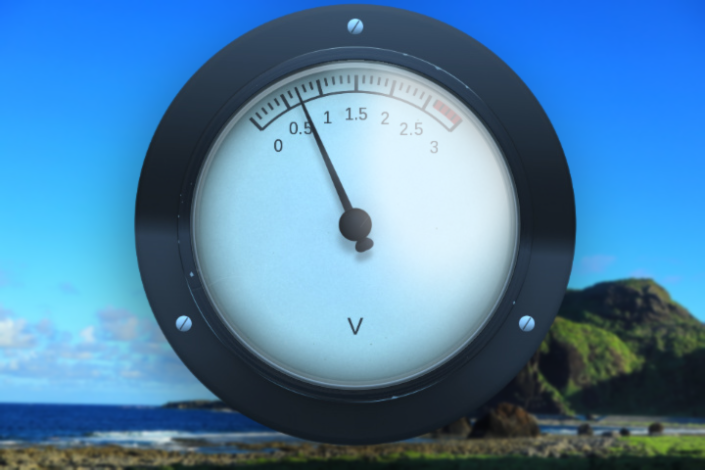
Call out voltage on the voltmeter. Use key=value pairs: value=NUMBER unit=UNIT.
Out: value=0.7 unit=V
